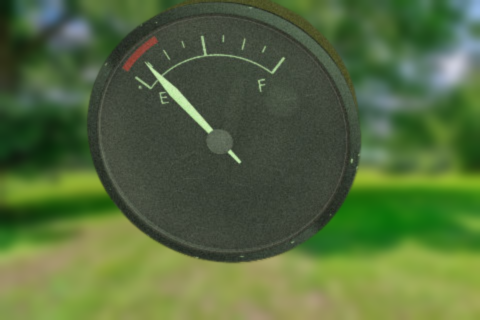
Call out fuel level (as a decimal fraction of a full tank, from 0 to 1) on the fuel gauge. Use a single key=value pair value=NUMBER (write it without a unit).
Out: value=0.125
